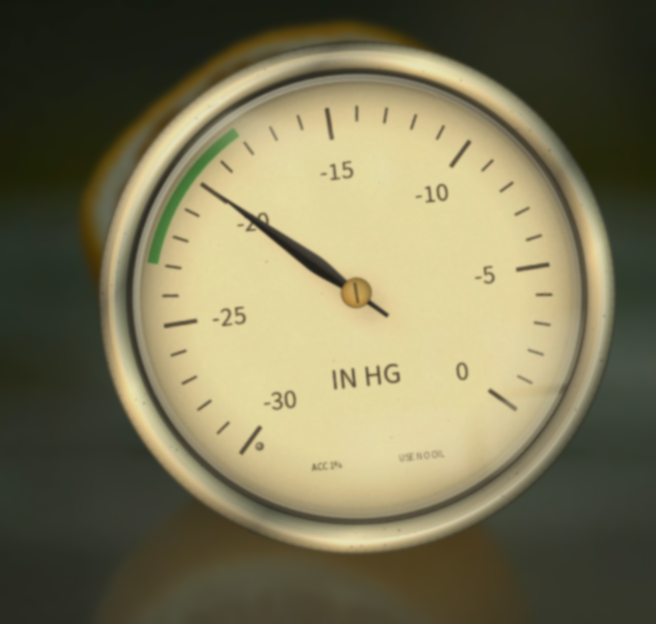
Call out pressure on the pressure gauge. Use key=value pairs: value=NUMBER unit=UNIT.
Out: value=-20 unit=inHg
